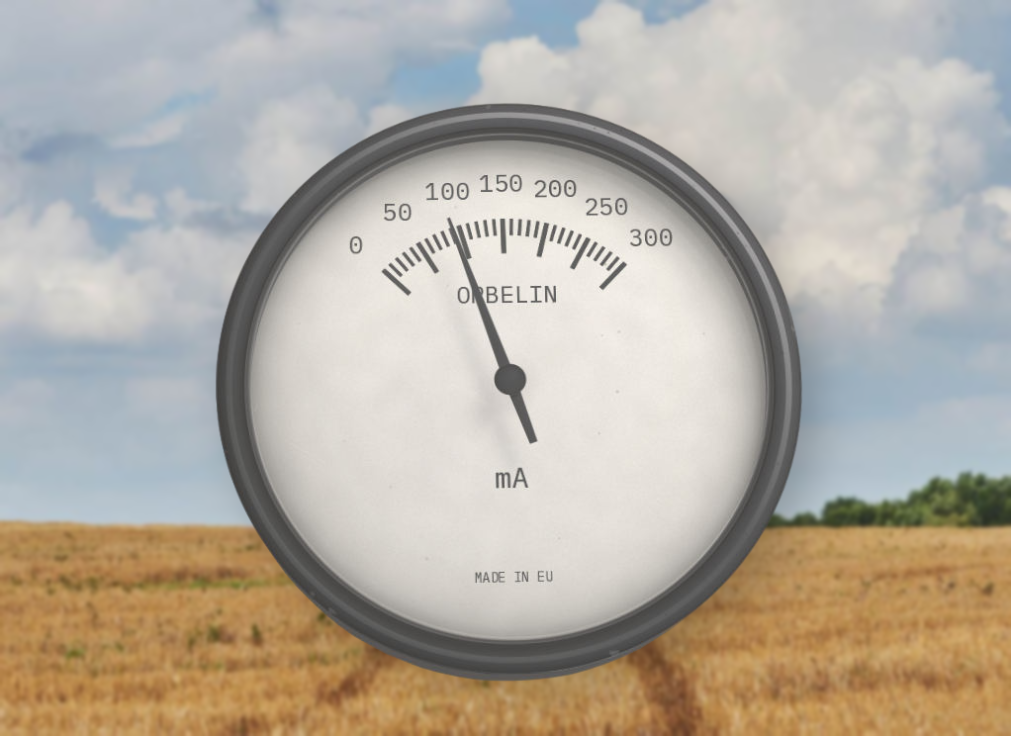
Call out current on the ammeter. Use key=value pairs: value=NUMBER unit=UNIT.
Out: value=90 unit=mA
